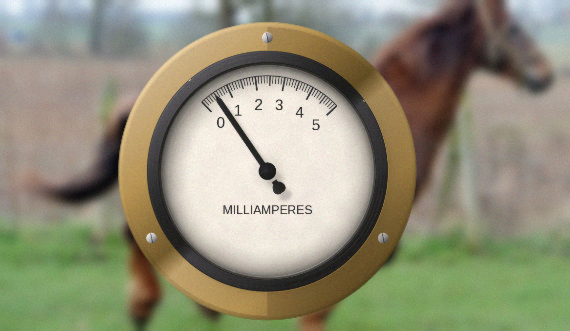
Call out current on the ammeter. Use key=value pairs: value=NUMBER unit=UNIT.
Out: value=0.5 unit=mA
